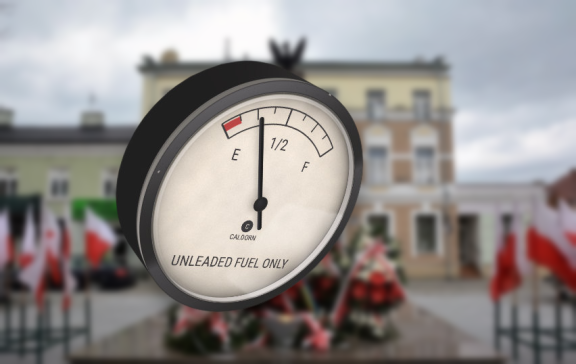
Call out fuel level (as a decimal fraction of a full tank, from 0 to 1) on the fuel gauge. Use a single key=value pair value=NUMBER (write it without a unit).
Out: value=0.25
